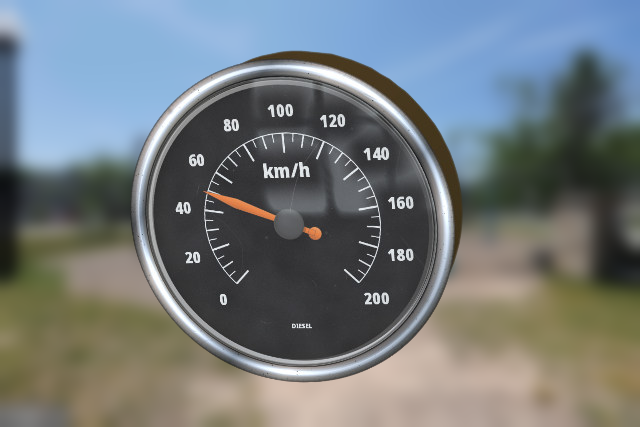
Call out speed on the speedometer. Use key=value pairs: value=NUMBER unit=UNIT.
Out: value=50 unit=km/h
